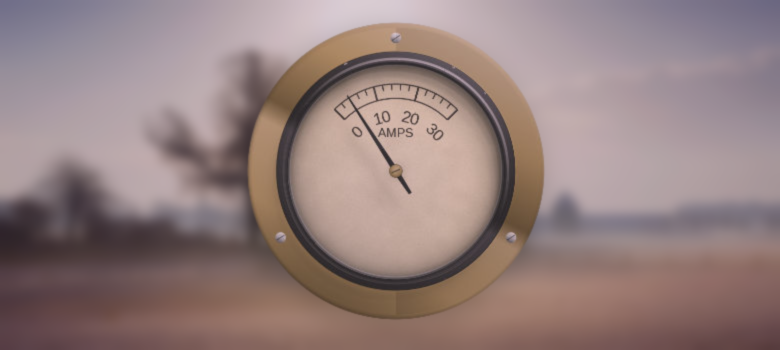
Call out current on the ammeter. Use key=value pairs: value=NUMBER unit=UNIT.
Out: value=4 unit=A
